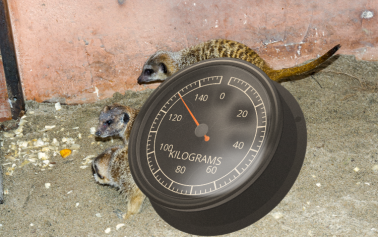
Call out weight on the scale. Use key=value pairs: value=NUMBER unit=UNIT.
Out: value=130 unit=kg
